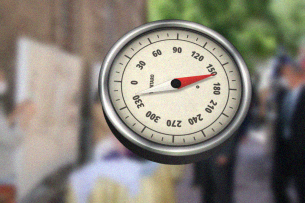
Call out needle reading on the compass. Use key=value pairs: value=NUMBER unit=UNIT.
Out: value=160 unit=°
